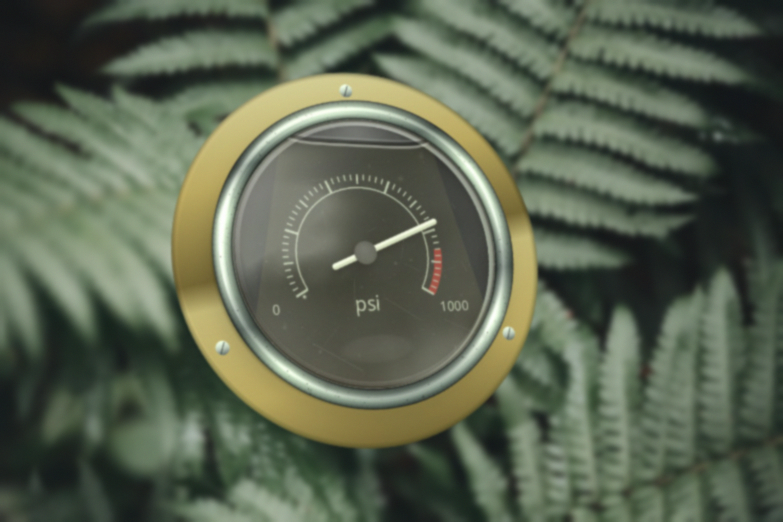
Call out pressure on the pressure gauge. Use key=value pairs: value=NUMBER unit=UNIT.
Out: value=780 unit=psi
